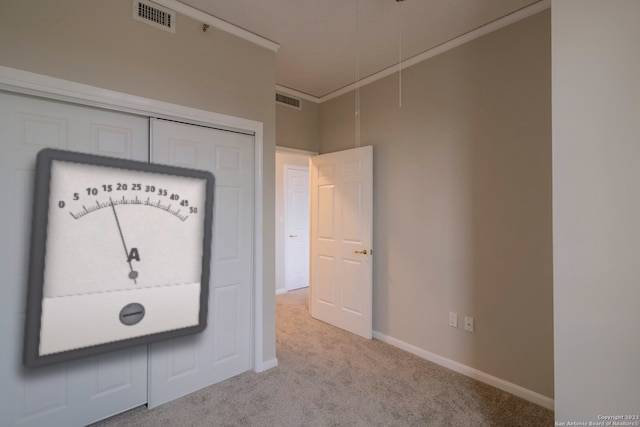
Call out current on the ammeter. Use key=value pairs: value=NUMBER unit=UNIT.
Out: value=15 unit=A
